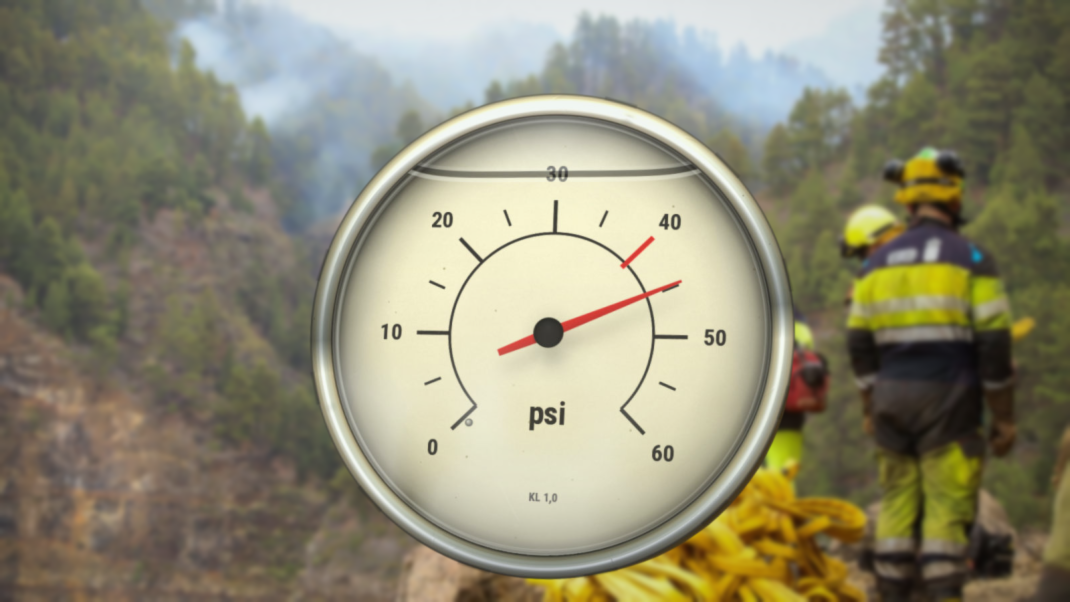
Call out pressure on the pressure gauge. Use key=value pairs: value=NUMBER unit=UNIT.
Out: value=45 unit=psi
